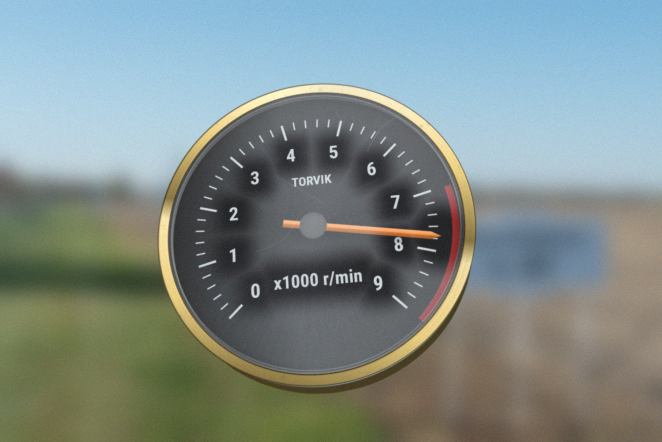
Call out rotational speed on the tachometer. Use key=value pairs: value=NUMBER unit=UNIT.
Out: value=7800 unit=rpm
